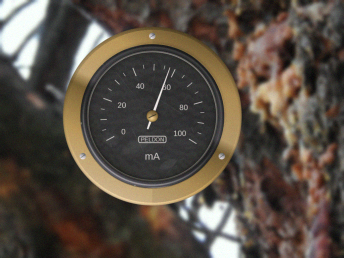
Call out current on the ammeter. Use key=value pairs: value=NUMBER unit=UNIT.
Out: value=57.5 unit=mA
